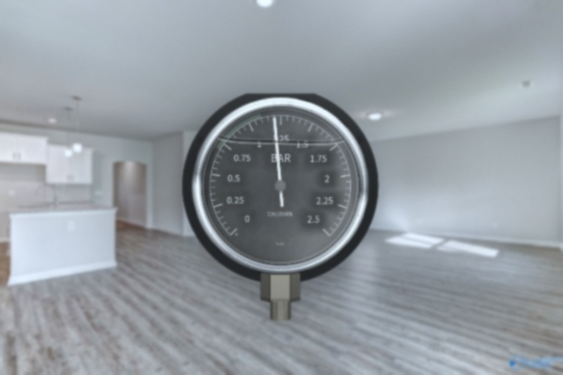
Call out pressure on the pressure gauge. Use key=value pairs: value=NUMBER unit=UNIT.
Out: value=1.2 unit=bar
